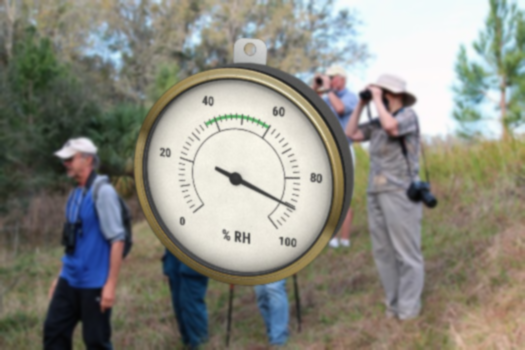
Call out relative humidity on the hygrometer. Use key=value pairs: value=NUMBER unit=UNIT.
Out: value=90 unit=%
